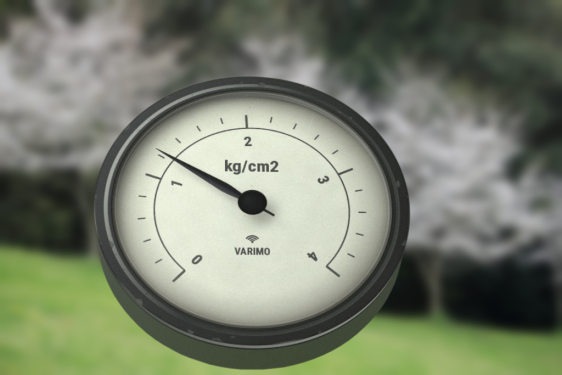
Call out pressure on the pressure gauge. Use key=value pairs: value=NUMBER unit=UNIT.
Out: value=1.2 unit=kg/cm²
